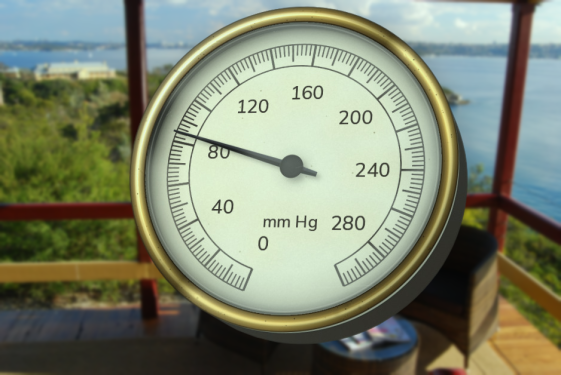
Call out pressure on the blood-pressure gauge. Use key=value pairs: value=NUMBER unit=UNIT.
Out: value=84 unit=mmHg
